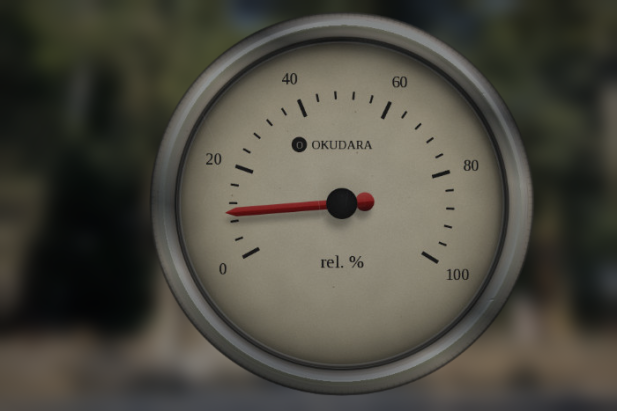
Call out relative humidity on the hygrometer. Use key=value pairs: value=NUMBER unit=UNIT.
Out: value=10 unit=%
